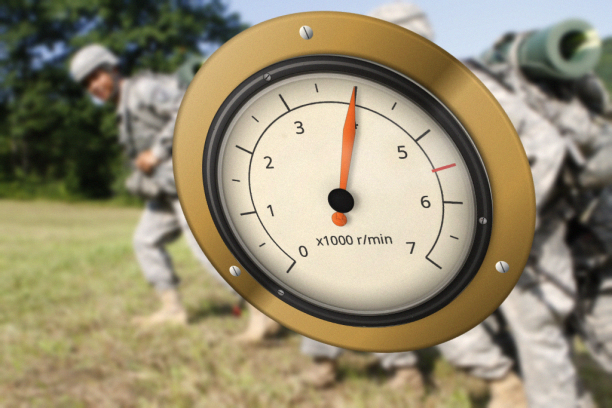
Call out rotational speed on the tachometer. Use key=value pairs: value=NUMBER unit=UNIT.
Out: value=4000 unit=rpm
